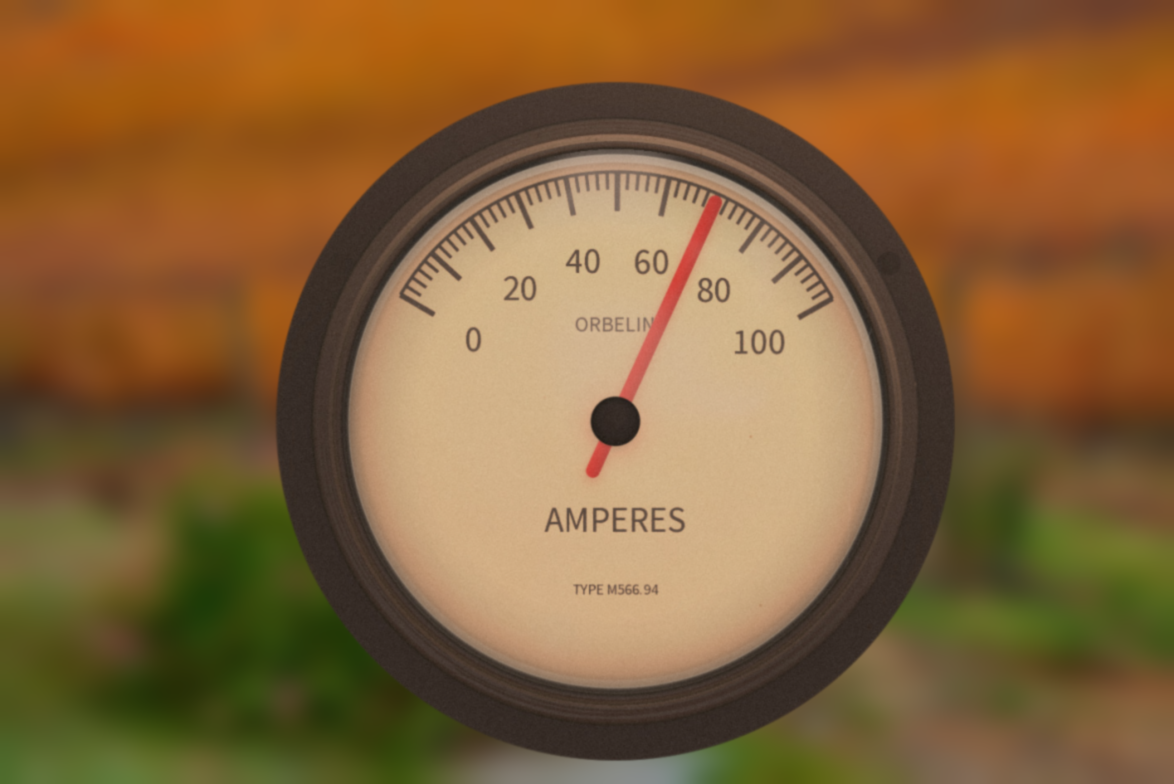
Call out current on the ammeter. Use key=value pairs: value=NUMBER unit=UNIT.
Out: value=70 unit=A
